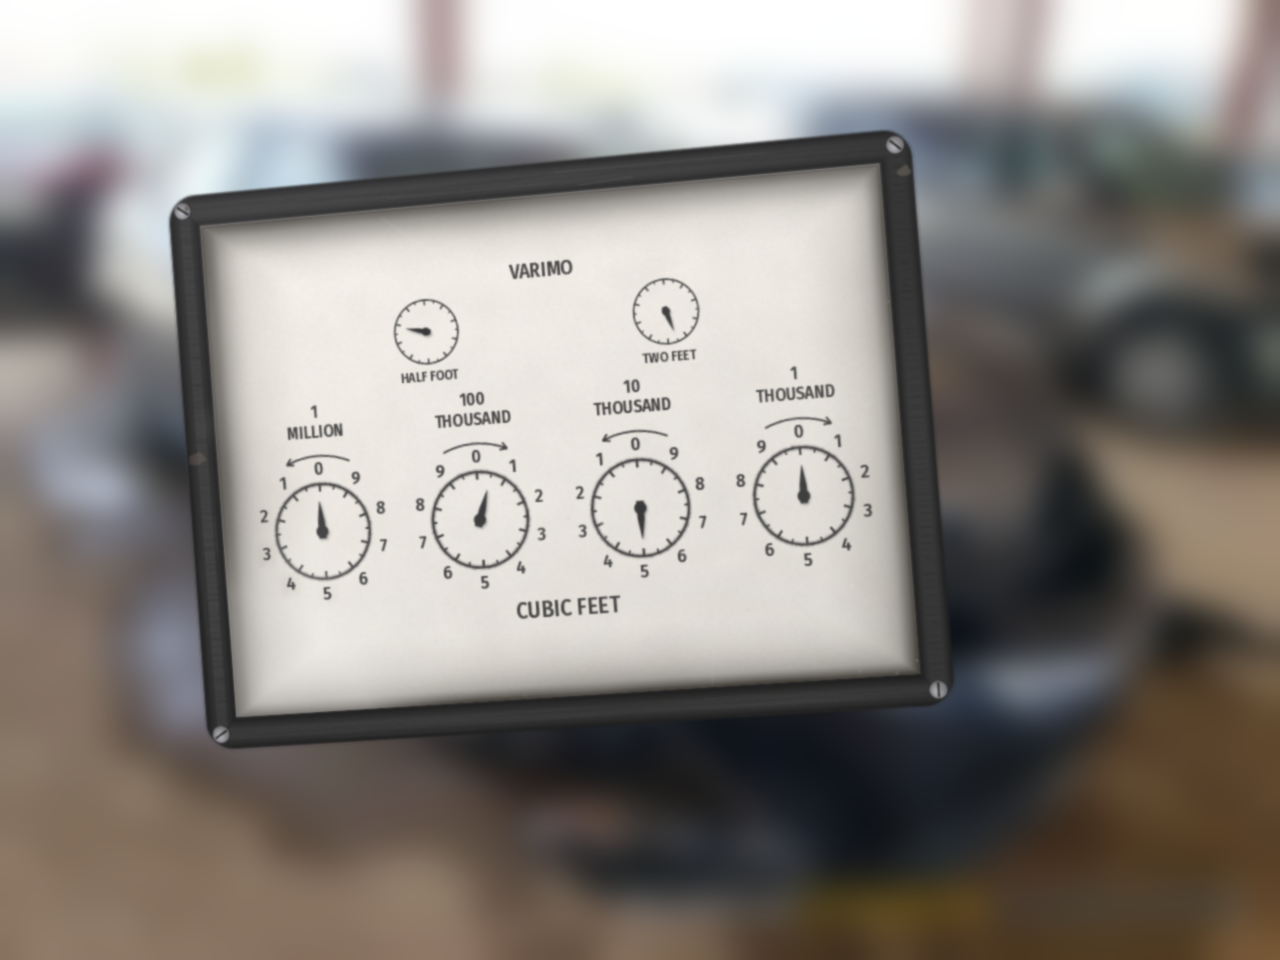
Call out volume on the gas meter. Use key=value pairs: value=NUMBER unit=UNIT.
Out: value=5000 unit=ft³
